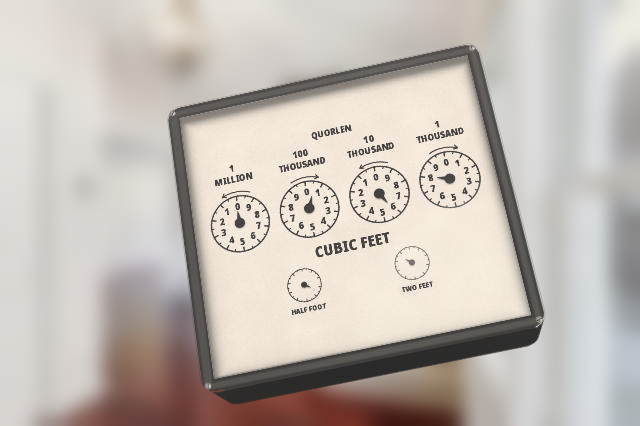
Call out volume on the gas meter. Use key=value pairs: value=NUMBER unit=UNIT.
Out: value=5800 unit=ft³
